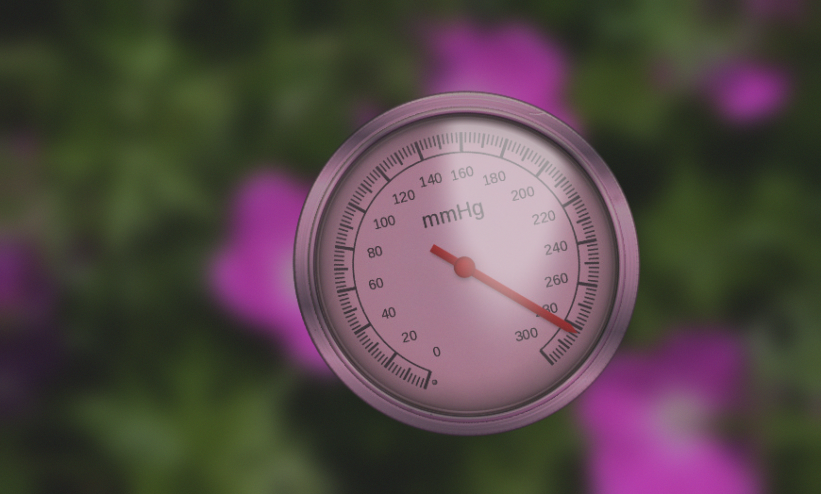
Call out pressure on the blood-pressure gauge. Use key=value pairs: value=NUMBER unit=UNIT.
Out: value=282 unit=mmHg
